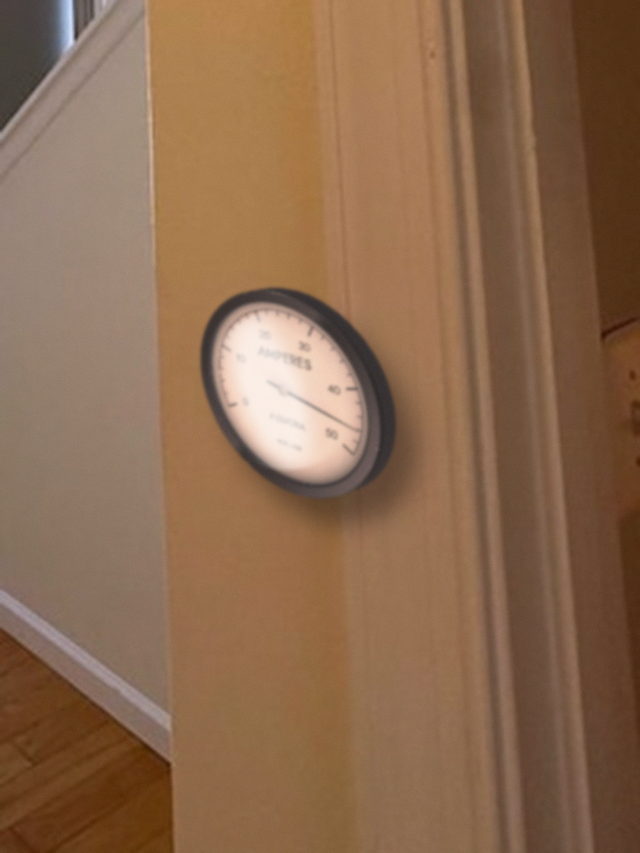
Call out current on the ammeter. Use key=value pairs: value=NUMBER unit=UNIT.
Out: value=46 unit=A
